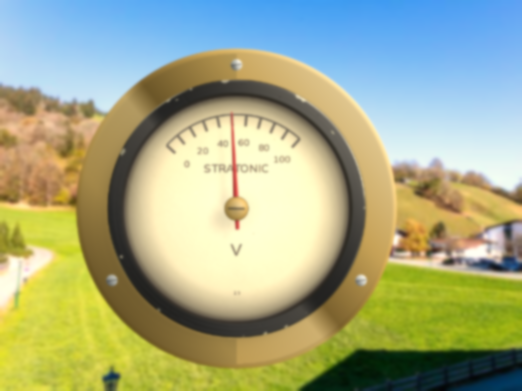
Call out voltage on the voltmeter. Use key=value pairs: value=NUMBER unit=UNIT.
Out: value=50 unit=V
